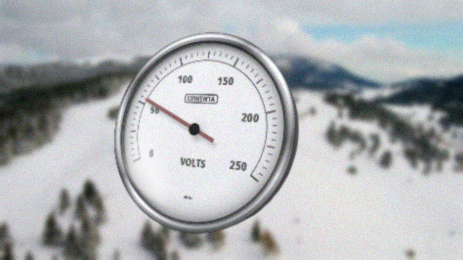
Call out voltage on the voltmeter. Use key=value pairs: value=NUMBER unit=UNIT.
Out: value=55 unit=V
